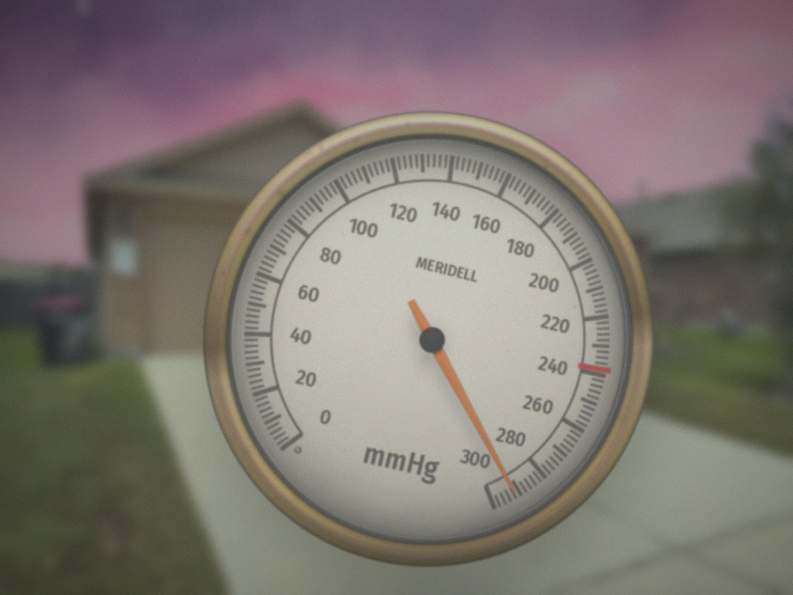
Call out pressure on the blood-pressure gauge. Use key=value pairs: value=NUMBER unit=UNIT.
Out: value=292 unit=mmHg
